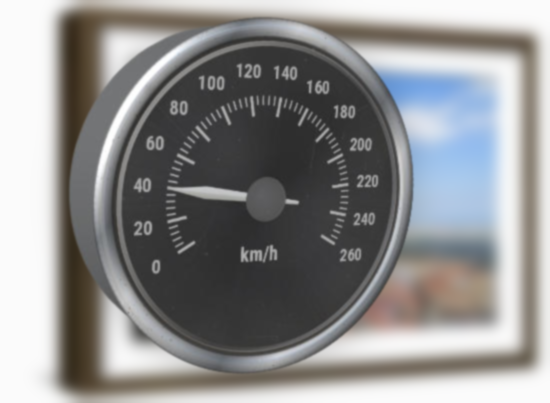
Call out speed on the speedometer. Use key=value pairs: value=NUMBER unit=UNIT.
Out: value=40 unit=km/h
